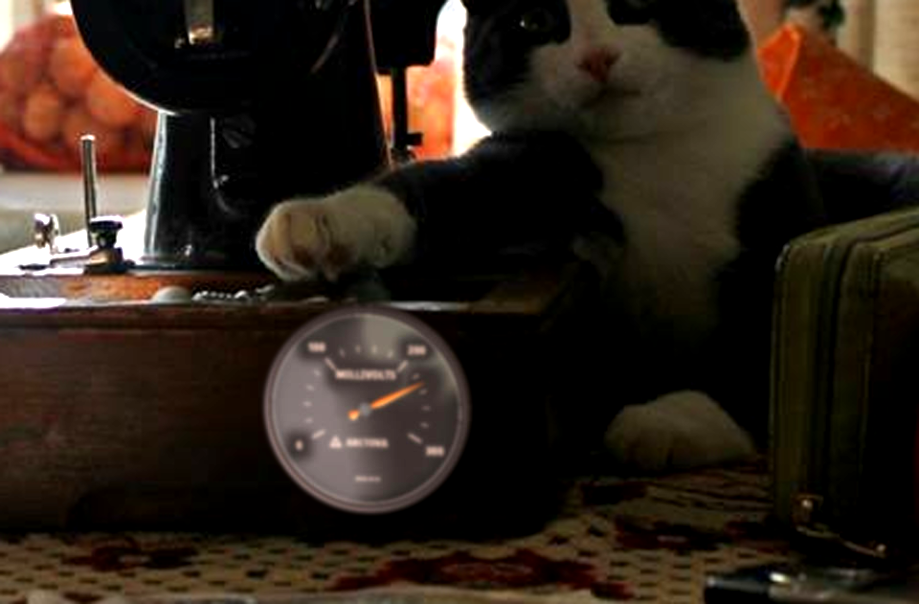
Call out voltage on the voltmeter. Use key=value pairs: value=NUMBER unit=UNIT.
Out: value=230 unit=mV
